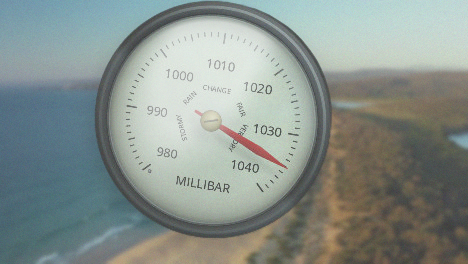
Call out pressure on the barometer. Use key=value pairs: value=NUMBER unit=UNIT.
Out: value=1035 unit=mbar
